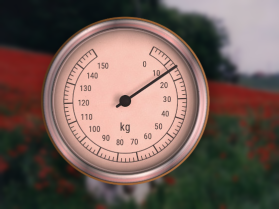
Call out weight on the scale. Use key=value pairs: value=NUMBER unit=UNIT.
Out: value=14 unit=kg
